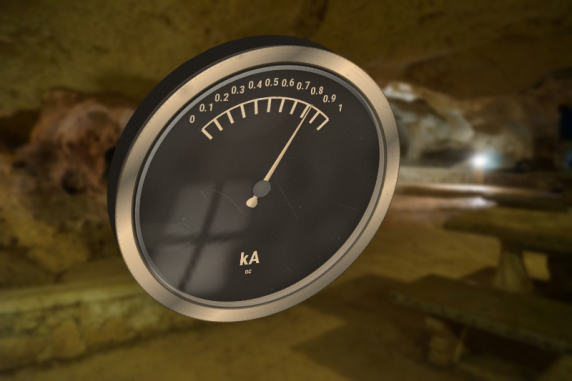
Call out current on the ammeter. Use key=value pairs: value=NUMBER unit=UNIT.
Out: value=0.8 unit=kA
